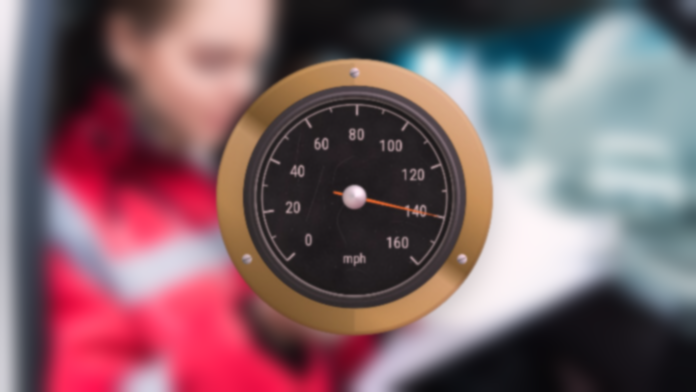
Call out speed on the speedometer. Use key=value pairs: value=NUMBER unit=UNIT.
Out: value=140 unit=mph
